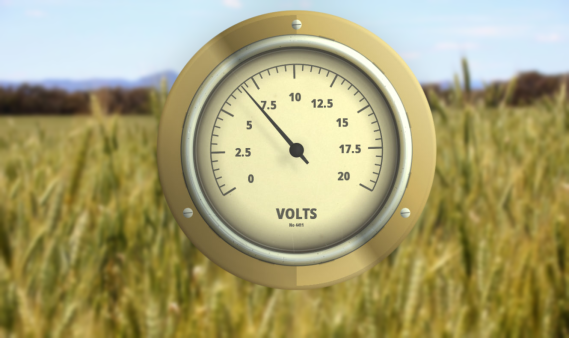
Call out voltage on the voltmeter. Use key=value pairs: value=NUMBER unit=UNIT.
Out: value=6.75 unit=V
